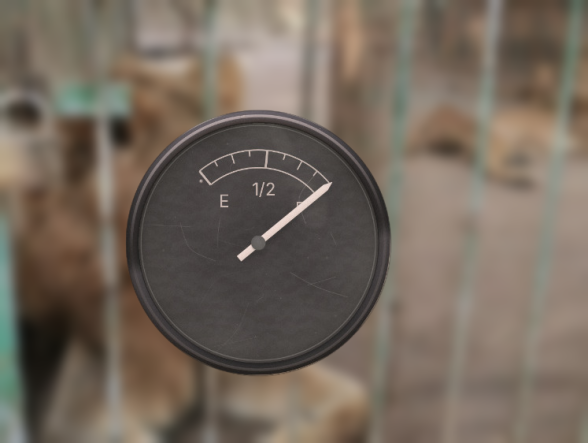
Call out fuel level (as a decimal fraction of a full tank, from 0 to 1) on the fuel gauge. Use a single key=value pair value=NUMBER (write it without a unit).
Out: value=1
